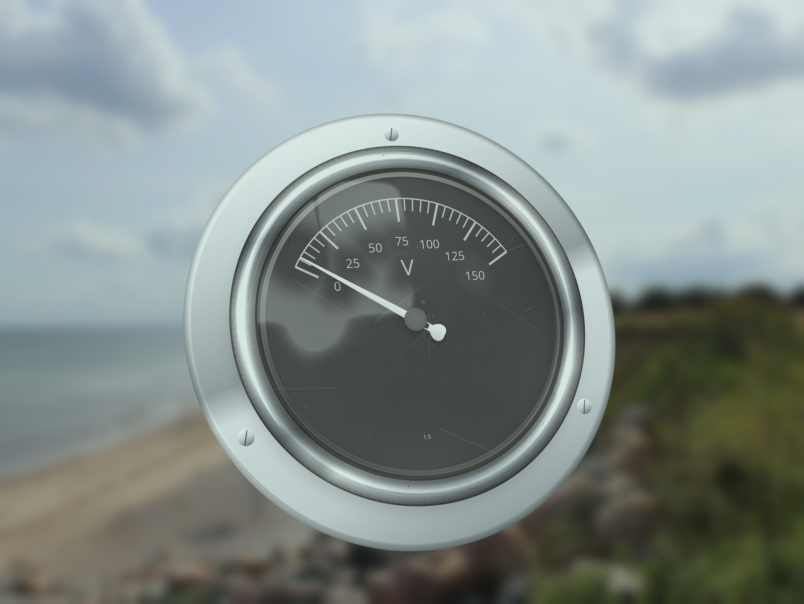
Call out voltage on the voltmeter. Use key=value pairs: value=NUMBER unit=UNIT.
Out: value=5 unit=V
